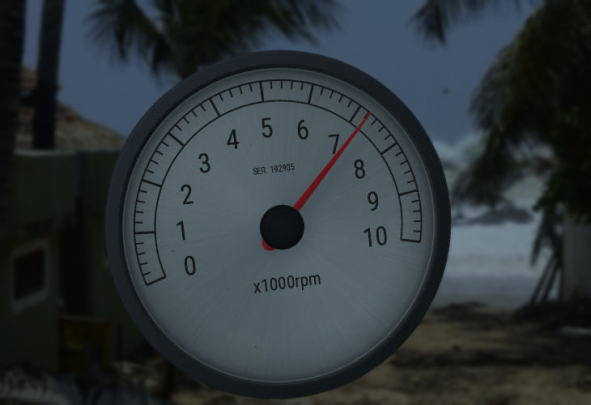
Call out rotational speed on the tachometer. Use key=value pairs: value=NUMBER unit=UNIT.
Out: value=7200 unit=rpm
